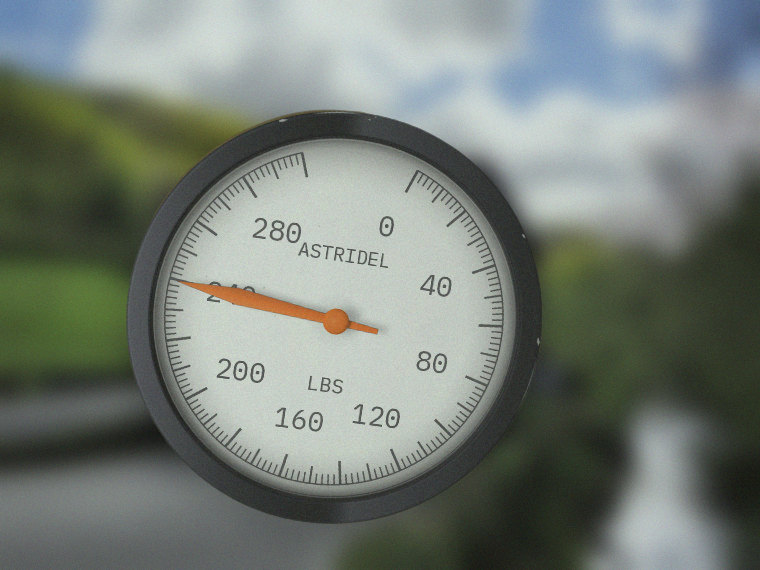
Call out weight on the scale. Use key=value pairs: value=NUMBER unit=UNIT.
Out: value=240 unit=lb
